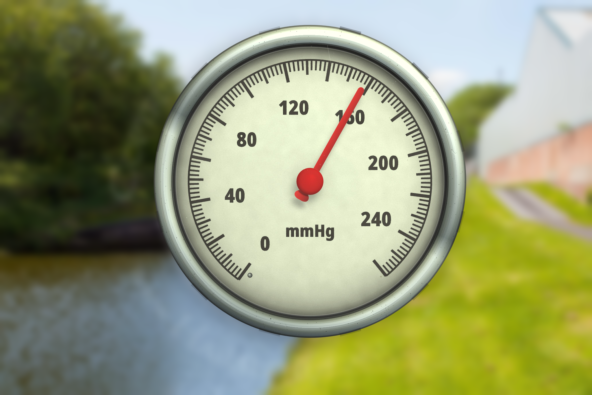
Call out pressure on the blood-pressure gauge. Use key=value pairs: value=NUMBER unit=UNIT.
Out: value=158 unit=mmHg
